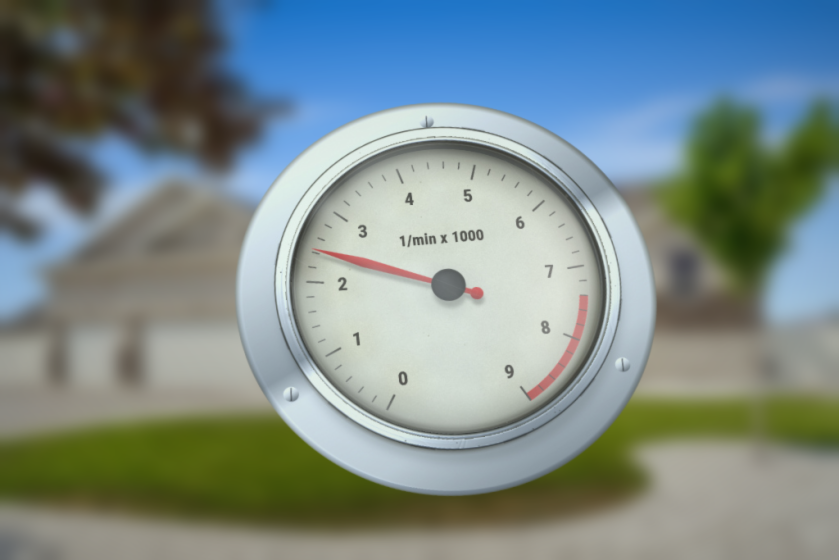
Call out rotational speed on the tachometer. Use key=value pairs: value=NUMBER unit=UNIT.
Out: value=2400 unit=rpm
